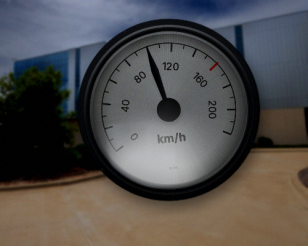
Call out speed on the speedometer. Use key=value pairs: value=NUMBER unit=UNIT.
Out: value=100 unit=km/h
